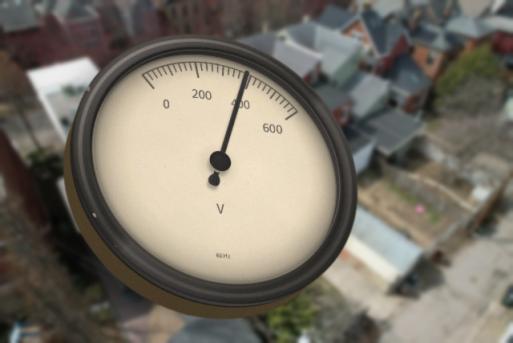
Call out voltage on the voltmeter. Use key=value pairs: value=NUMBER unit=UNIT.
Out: value=380 unit=V
